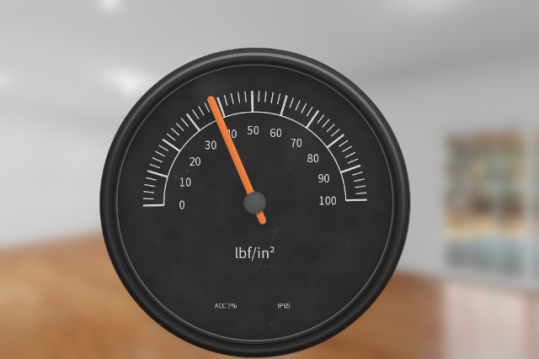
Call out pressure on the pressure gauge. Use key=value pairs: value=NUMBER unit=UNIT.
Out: value=38 unit=psi
